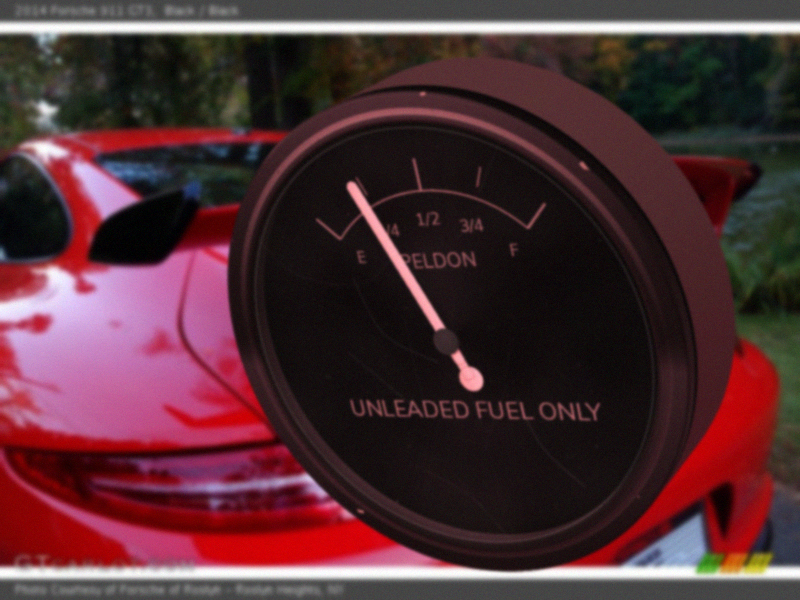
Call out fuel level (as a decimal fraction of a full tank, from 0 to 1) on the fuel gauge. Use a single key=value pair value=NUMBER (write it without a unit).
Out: value=0.25
